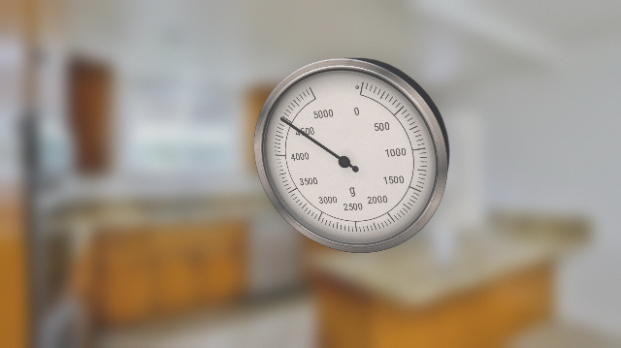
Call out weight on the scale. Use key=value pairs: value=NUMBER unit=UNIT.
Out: value=4500 unit=g
